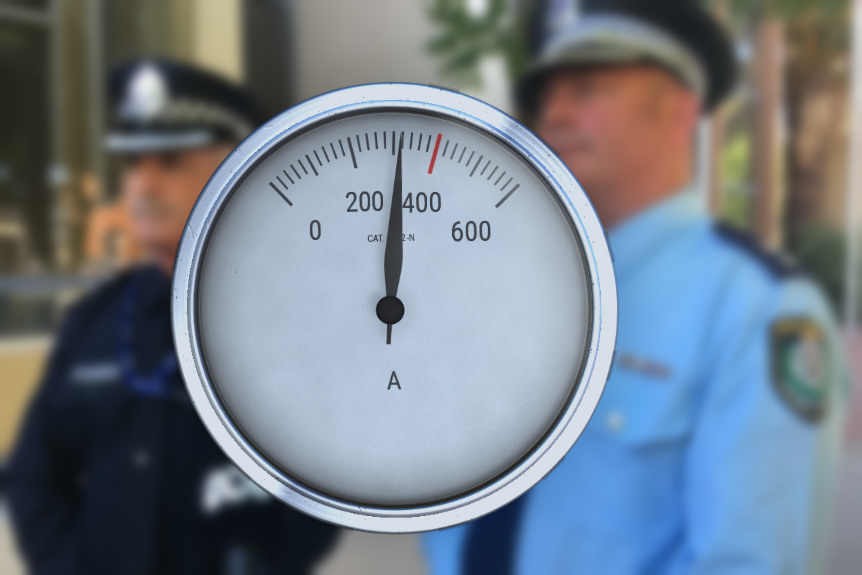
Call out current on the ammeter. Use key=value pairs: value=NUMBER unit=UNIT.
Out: value=320 unit=A
